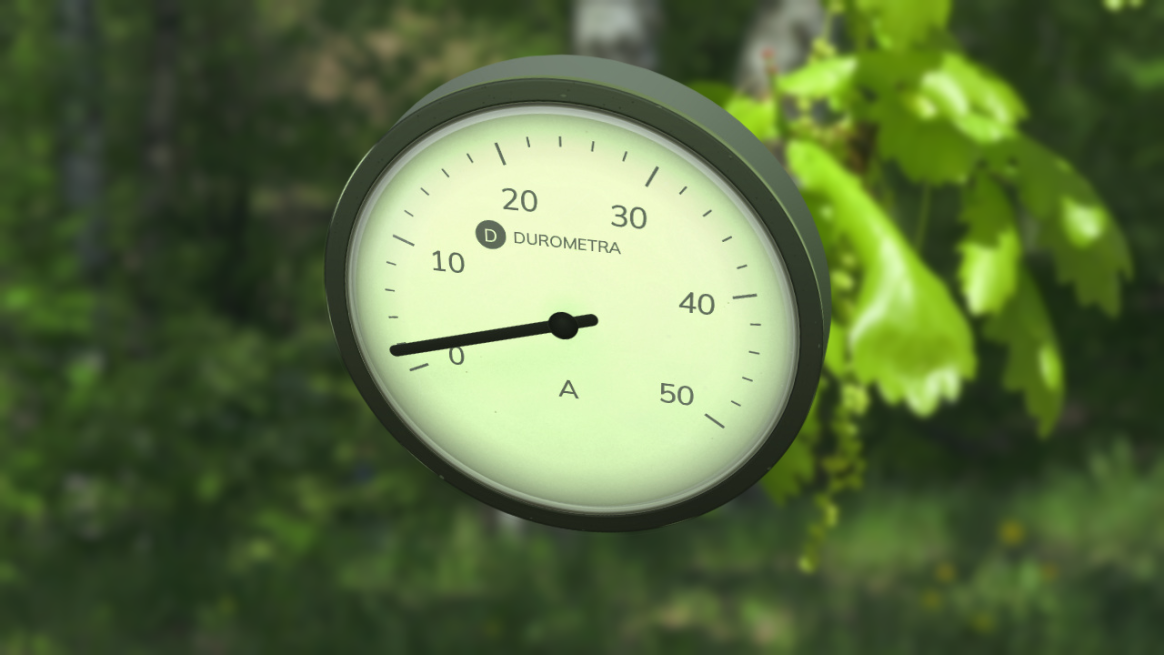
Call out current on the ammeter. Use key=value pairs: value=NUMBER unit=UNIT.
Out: value=2 unit=A
